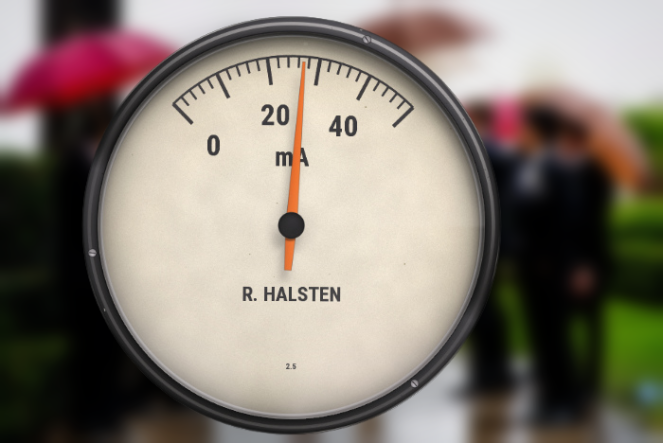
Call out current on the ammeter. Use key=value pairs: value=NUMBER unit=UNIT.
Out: value=27 unit=mA
